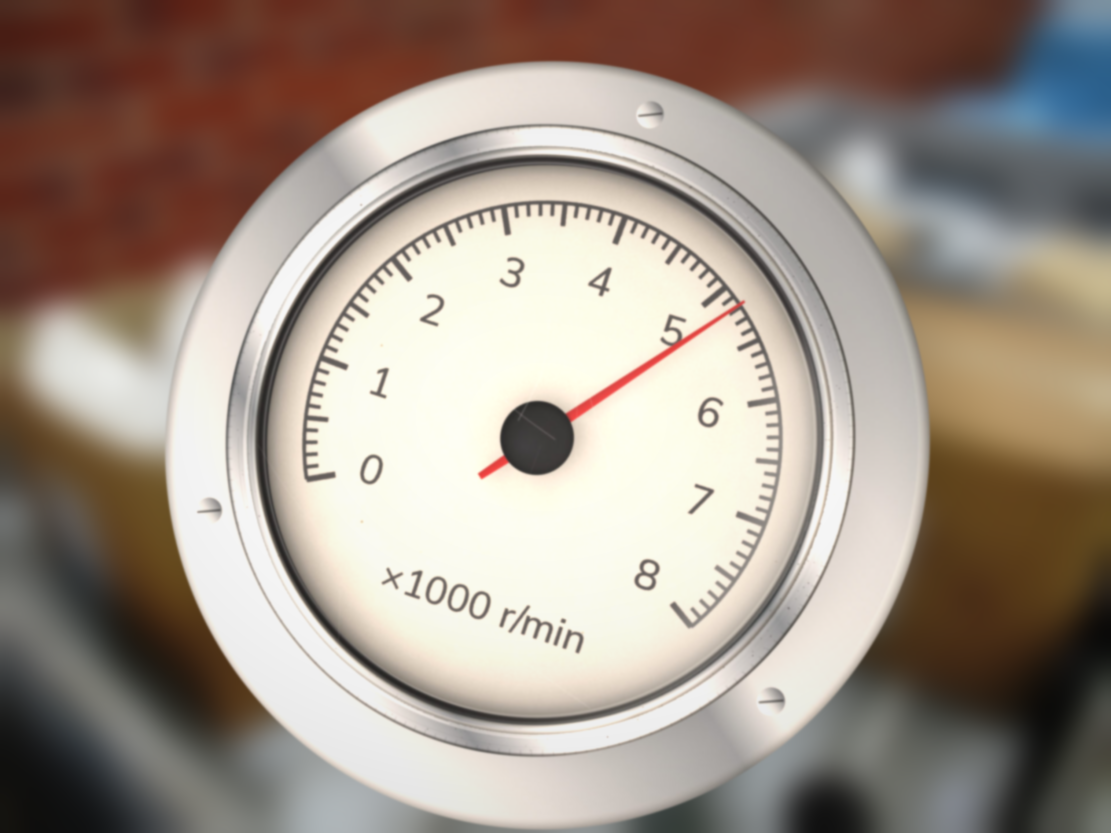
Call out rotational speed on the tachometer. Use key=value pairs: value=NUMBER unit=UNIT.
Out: value=5200 unit=rpm
